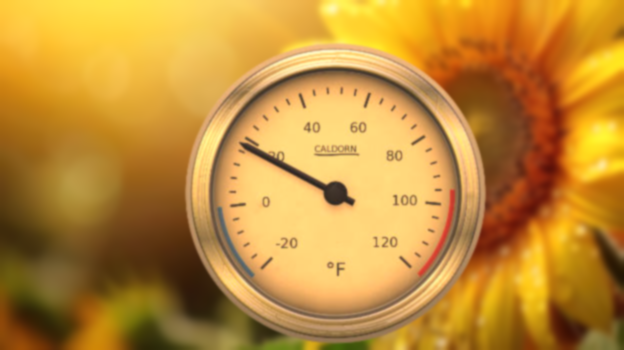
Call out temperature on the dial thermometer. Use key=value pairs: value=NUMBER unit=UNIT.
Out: value=18 unit=°F
